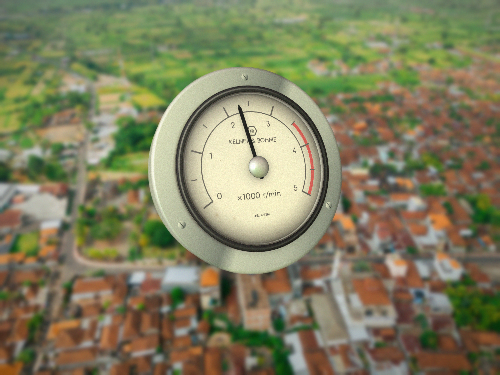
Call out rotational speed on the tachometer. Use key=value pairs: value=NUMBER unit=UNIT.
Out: value=2250 unit=rpm
